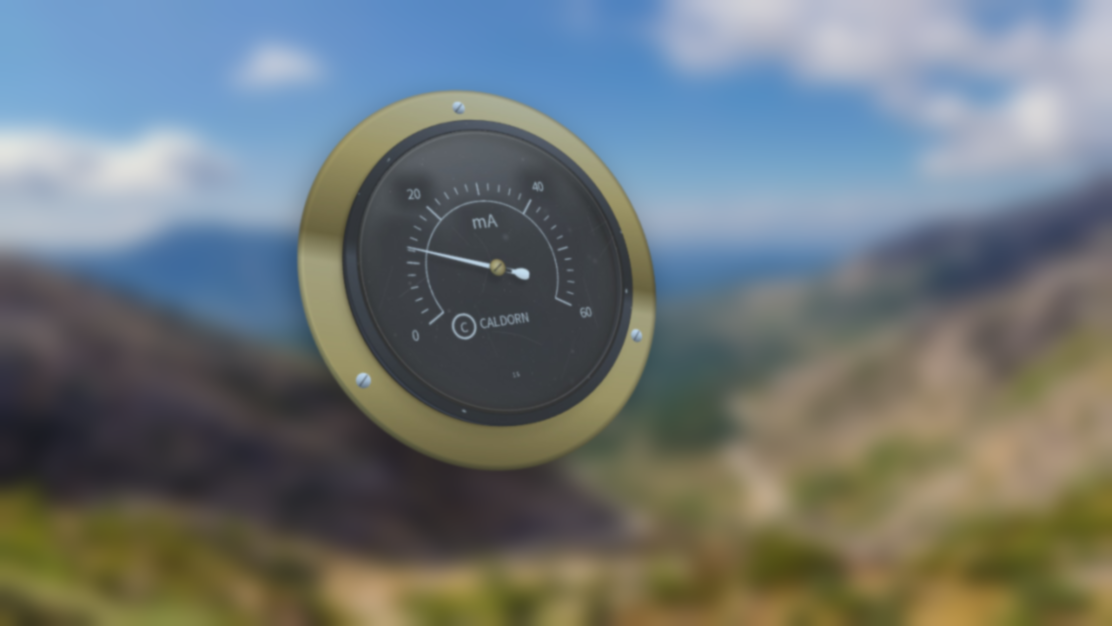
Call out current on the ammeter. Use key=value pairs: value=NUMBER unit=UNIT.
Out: value=12 unit=mA
